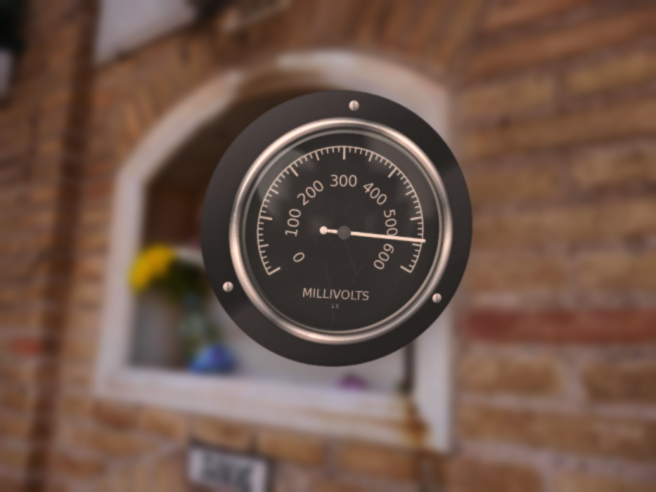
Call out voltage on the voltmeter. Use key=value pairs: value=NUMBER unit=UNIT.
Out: value=540 unit=mV
